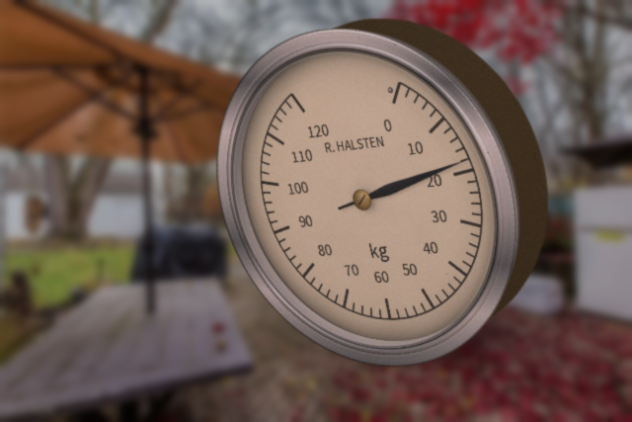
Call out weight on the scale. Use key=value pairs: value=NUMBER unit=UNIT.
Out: value=18 unit=kg
